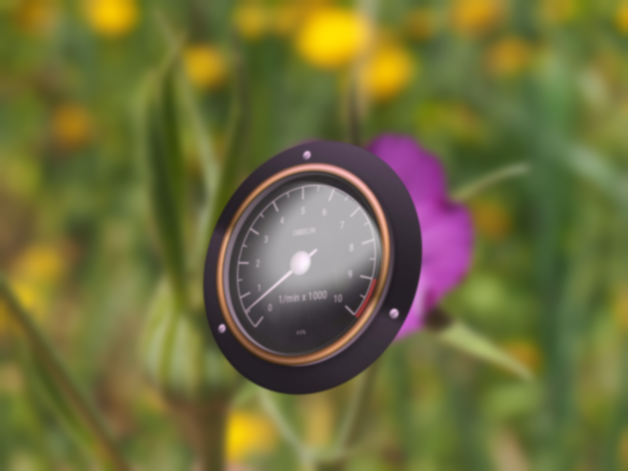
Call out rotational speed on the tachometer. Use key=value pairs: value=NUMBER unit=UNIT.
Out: value=500 unit=rpm
